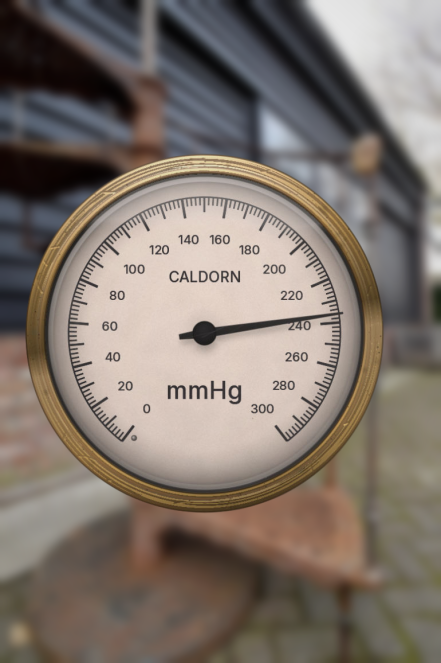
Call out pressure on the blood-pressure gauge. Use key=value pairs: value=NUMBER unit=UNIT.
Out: value=236 unit=mmHg
